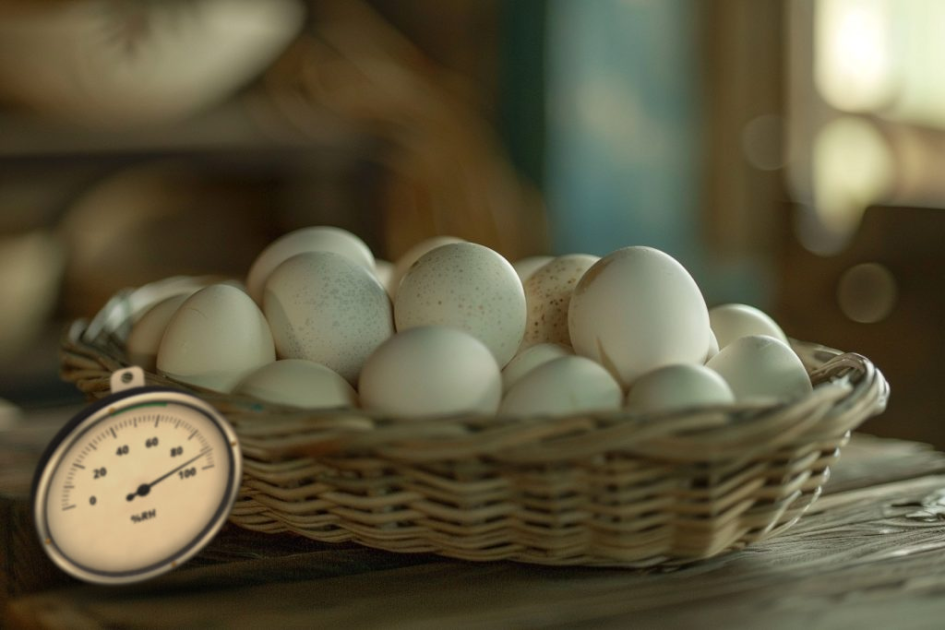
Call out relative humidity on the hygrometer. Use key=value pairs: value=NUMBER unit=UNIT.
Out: value=90 unit=%
